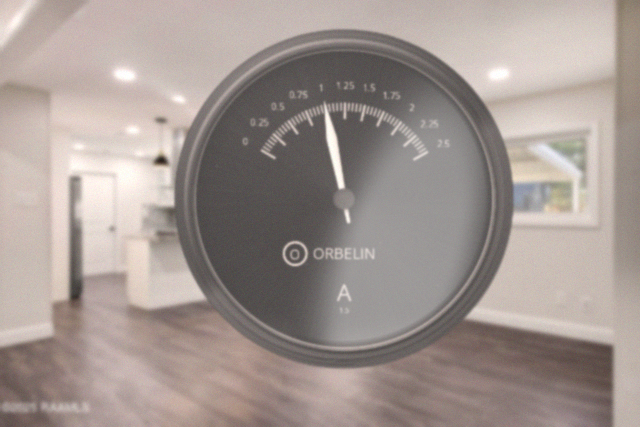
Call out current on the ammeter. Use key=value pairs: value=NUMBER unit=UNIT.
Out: value=1 unit=A
